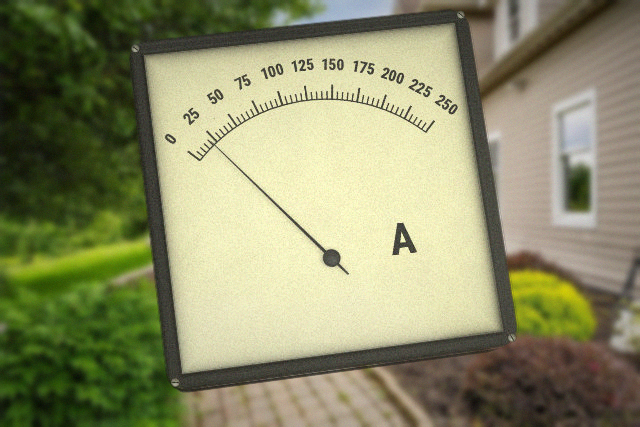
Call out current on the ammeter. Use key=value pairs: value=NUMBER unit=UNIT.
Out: value=20 unit=A
